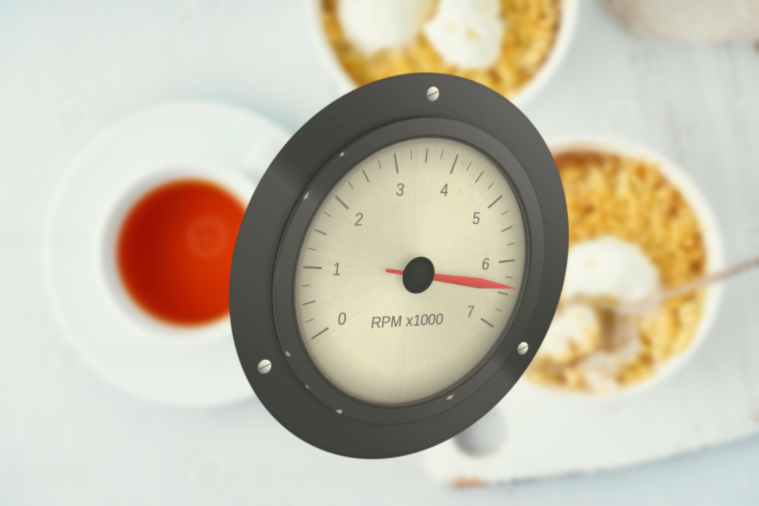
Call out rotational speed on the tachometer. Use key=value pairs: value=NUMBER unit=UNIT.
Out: value=6375 unit=rpm
